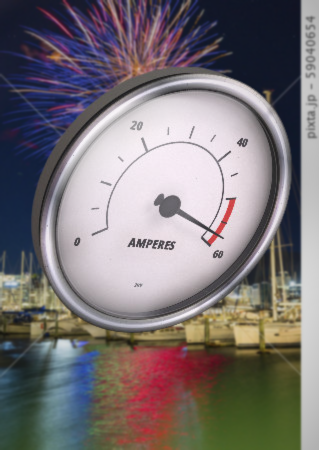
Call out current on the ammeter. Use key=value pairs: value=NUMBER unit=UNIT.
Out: value=57.5 unit=A
